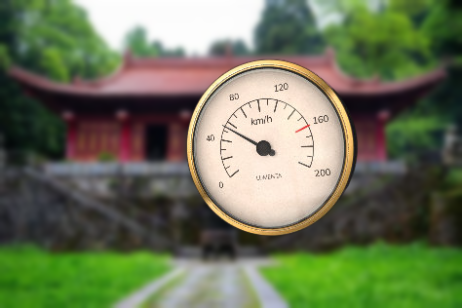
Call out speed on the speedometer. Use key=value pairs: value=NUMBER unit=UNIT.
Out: value=55 unit=km/h
